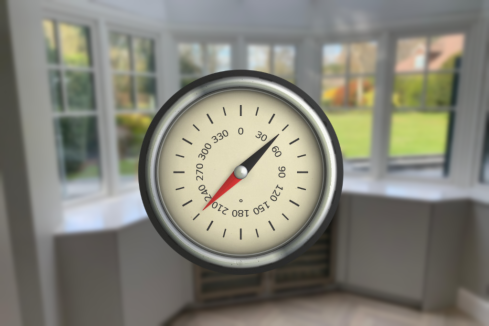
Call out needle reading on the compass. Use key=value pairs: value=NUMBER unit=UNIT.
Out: value=225 unit=°
